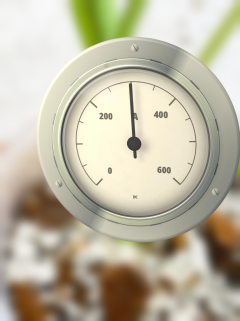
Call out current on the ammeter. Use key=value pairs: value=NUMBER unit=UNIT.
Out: value=300 unit=A
